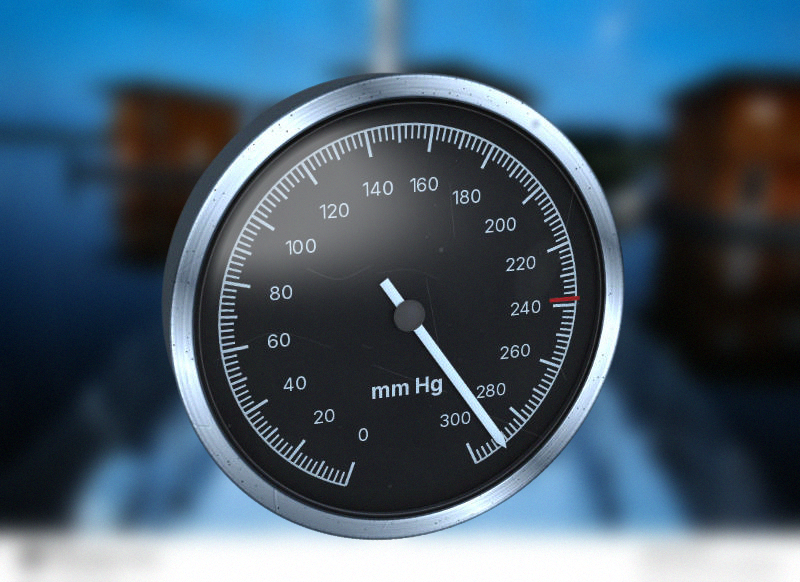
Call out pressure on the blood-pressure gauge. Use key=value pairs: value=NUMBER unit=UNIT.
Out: value=290 unit=mmHg
